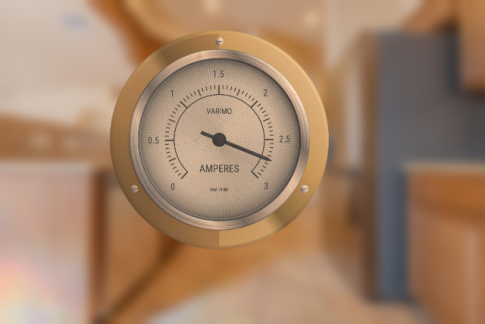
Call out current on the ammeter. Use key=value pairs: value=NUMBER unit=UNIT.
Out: value=2.75 unit=A
